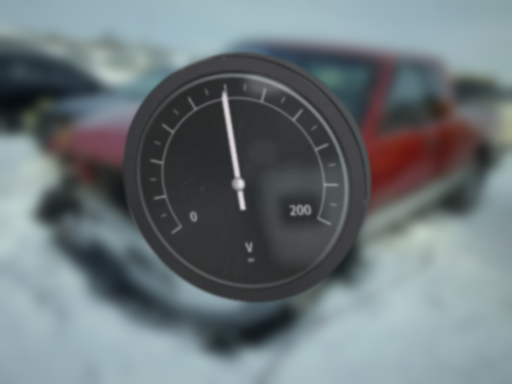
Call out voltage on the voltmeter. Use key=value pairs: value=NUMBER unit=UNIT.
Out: value=100 unit=V
